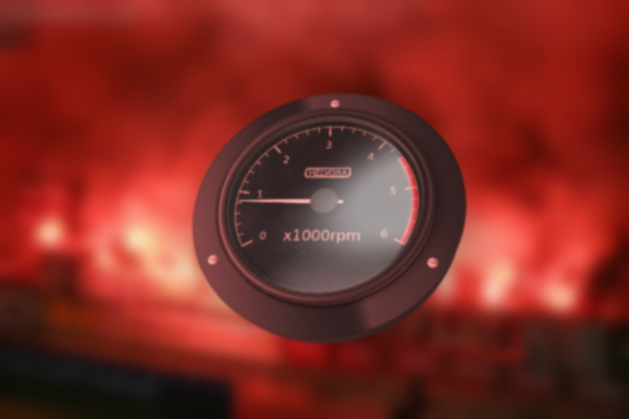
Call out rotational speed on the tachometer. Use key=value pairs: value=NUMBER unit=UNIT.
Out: value=800 unit=rpm
